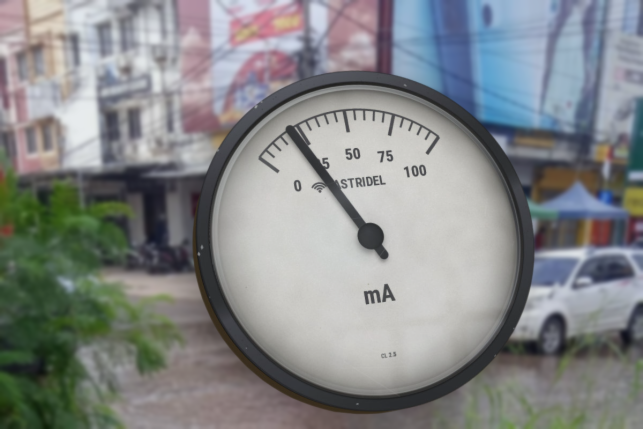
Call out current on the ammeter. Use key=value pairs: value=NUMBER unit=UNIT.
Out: value=20 unit=mA
